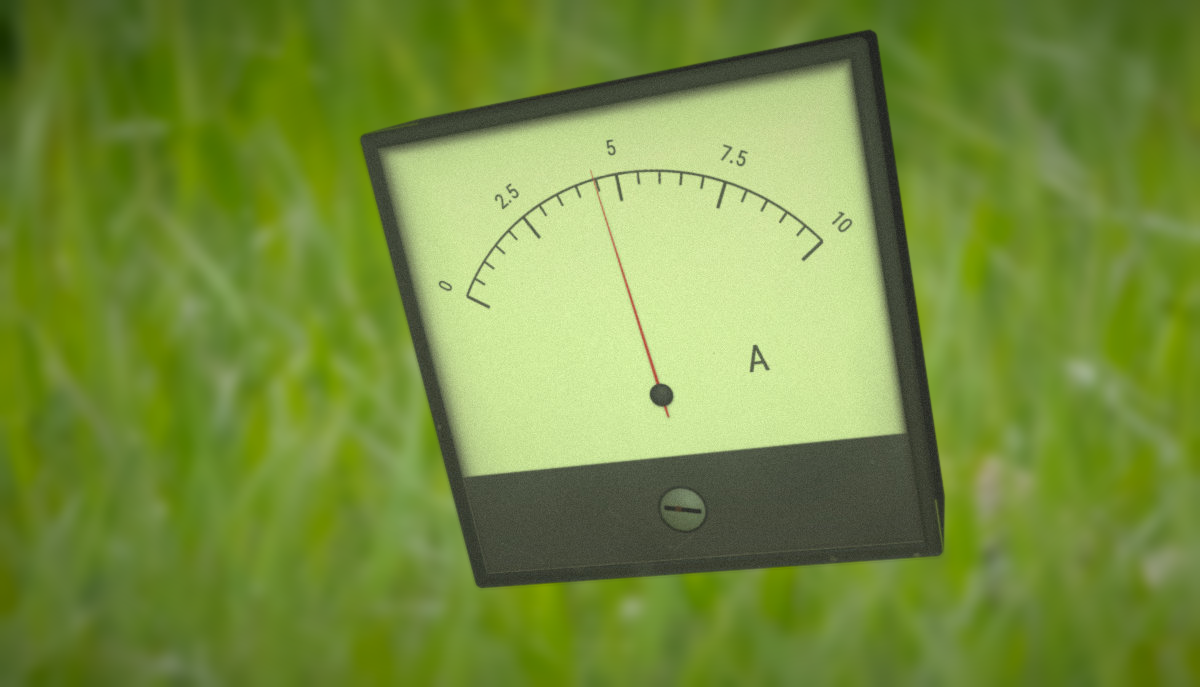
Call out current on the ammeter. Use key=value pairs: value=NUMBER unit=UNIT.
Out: value=4.5 unit=A
